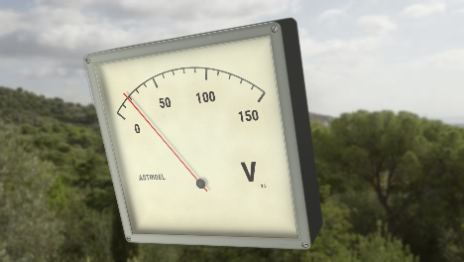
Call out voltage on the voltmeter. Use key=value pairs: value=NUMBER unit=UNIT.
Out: value=20 unit=V
